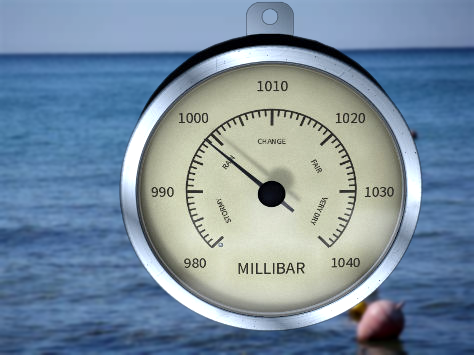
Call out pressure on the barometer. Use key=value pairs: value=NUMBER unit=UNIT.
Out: value=999 unit=mbar
